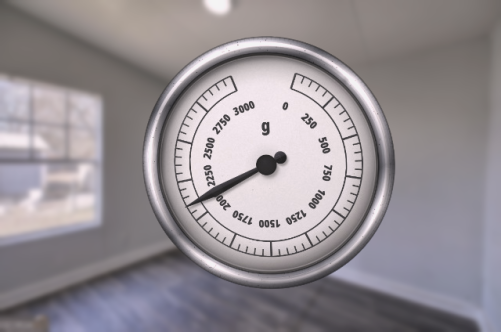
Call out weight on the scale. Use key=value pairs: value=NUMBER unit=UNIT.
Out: value=2100 unit=g
